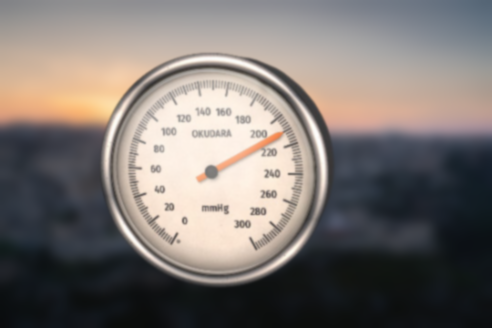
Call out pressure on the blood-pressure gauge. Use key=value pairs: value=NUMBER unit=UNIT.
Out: value=210 unit=mmHg
